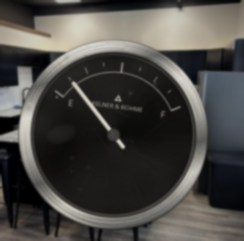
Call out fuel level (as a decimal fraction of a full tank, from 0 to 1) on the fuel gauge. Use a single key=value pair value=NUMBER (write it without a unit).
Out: value=0.125
